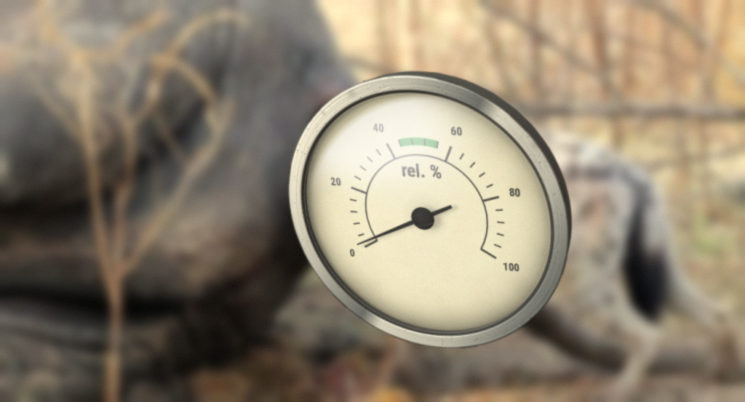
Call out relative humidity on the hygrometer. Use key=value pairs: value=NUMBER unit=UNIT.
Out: value=2 unit=%
